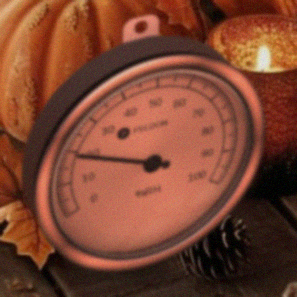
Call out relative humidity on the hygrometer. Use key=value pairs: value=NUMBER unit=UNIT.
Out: value=20 unit=%
